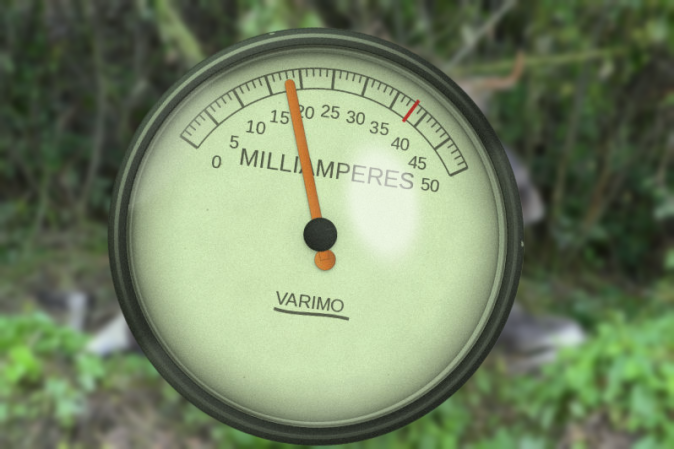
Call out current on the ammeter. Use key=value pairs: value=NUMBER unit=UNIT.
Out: value=18 unit=mA
